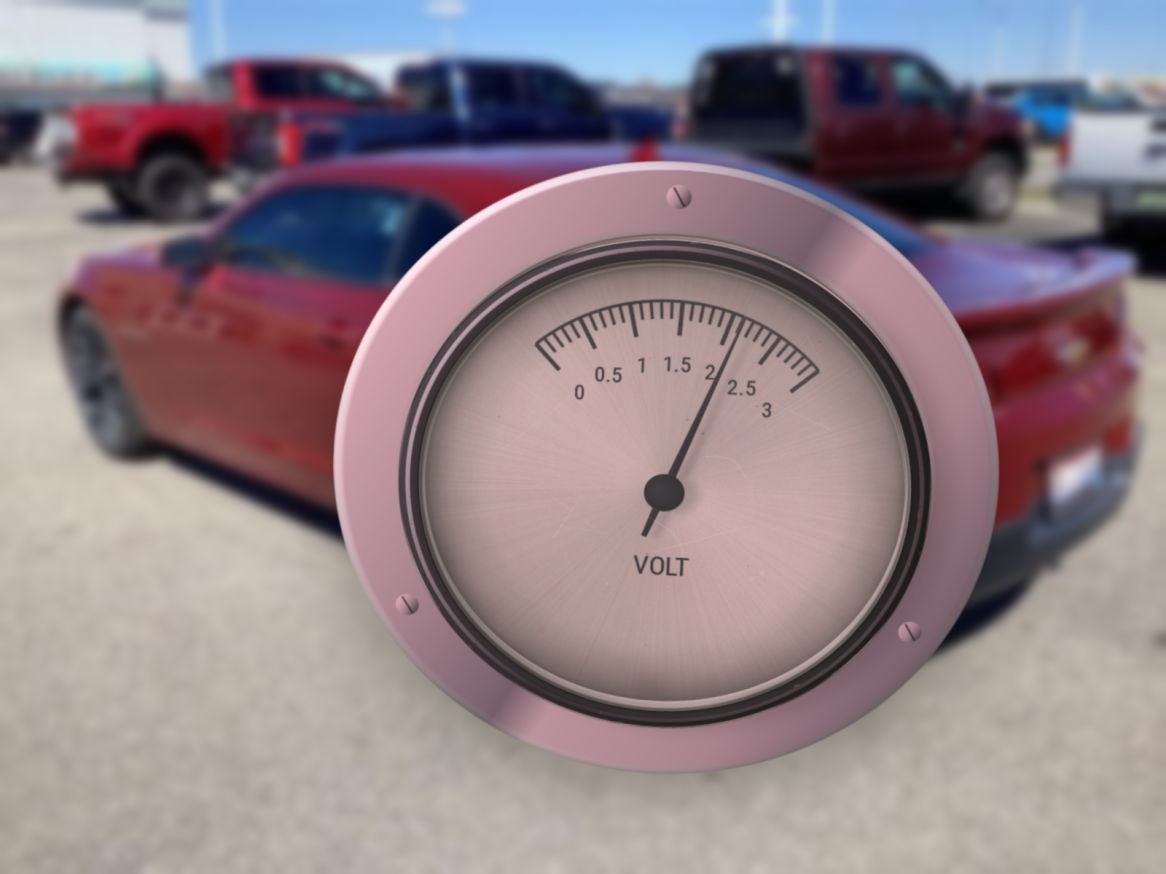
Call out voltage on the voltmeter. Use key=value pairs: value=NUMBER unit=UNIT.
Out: value=2.1 unit=V
